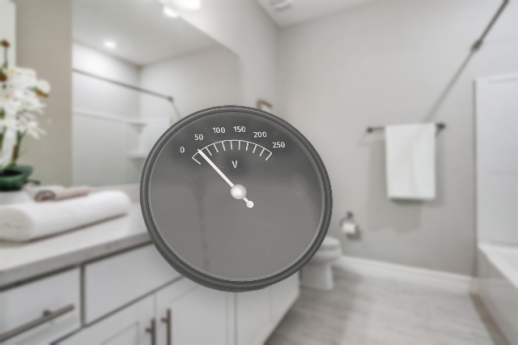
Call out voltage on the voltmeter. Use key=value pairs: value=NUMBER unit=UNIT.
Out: value=25 unit=V
